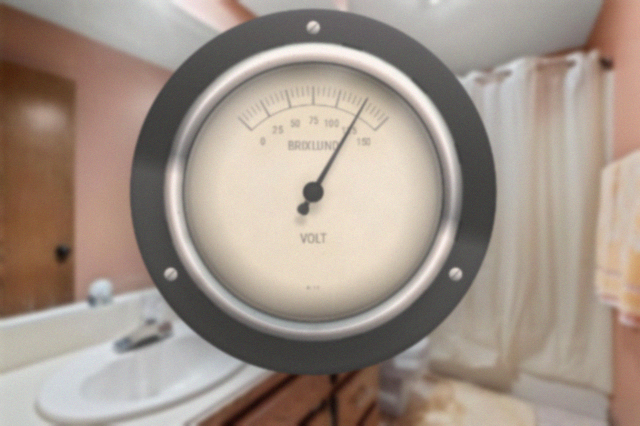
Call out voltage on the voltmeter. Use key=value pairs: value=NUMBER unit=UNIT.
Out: value=125 unit=V
